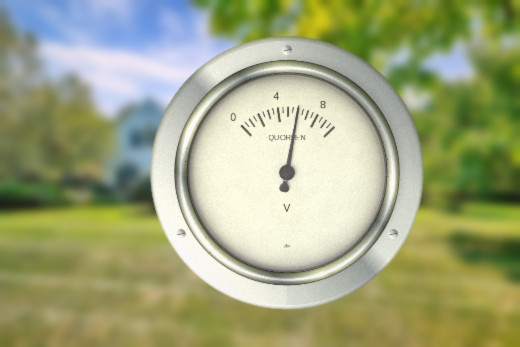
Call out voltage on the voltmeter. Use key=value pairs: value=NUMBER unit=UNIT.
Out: value=6 unit=V
